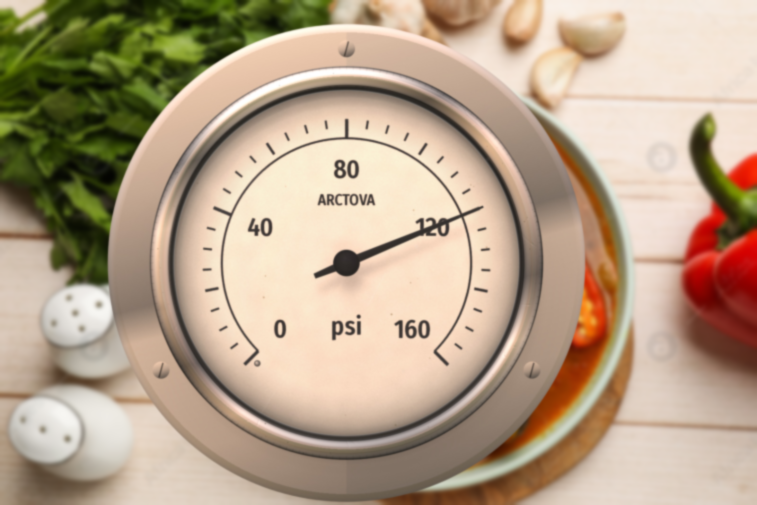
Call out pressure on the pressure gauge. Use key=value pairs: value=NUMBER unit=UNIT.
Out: value=120 unit=psi
